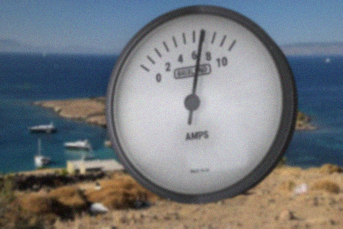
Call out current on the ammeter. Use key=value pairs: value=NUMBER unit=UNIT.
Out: value=7 unit=A
